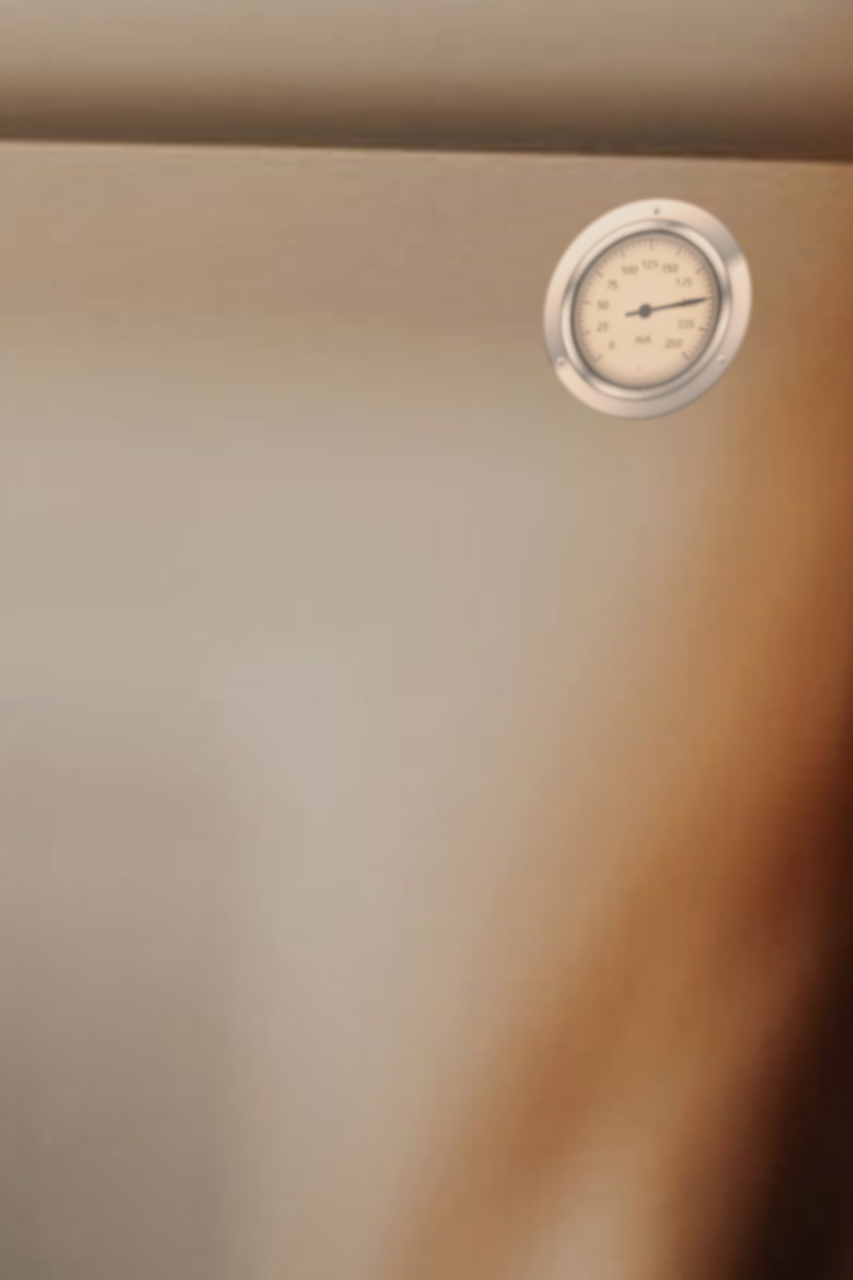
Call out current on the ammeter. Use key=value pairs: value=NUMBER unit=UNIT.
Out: value=200 unit=mA
